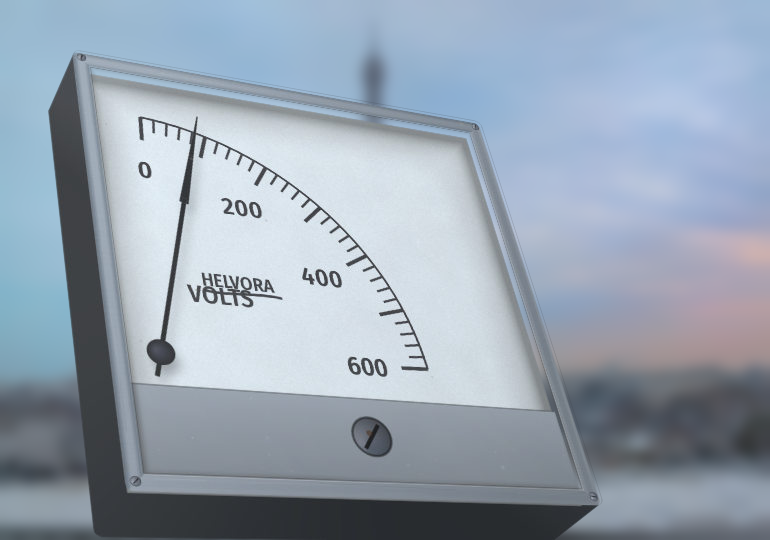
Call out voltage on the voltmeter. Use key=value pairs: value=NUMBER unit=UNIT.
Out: value=80 unit=V
